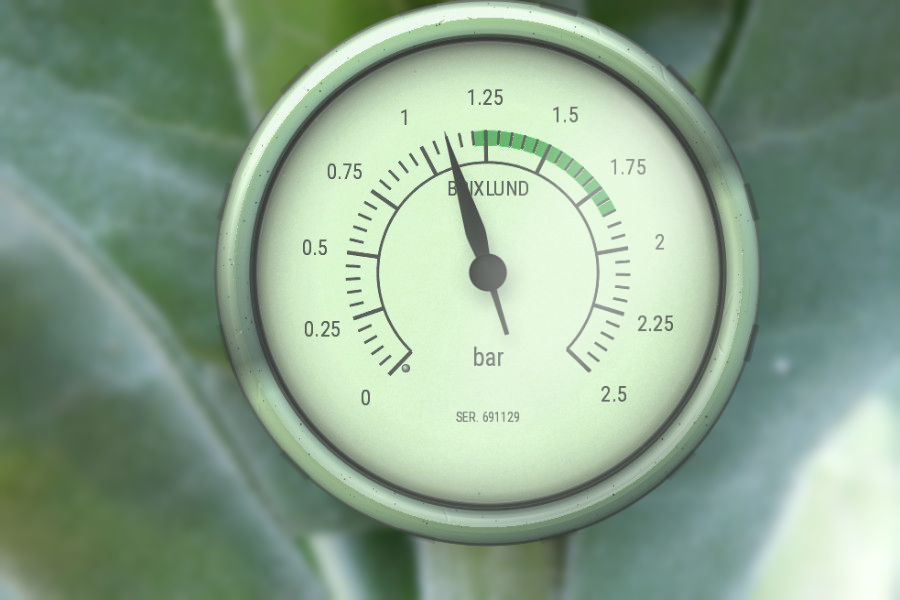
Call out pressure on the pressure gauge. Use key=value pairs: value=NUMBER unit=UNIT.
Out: value=1.1 unit=bar
